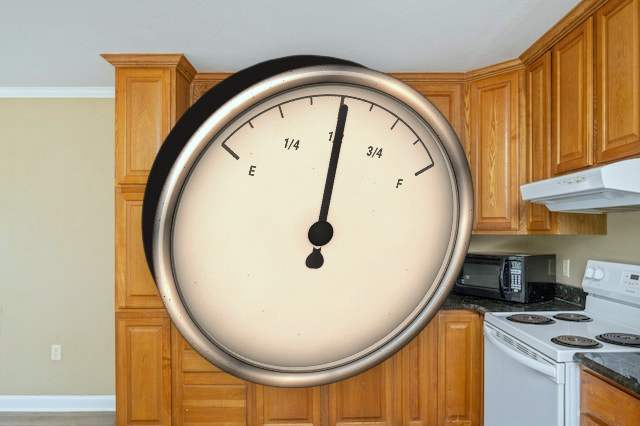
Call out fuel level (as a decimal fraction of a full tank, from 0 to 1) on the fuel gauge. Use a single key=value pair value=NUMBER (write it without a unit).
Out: value=0.5
